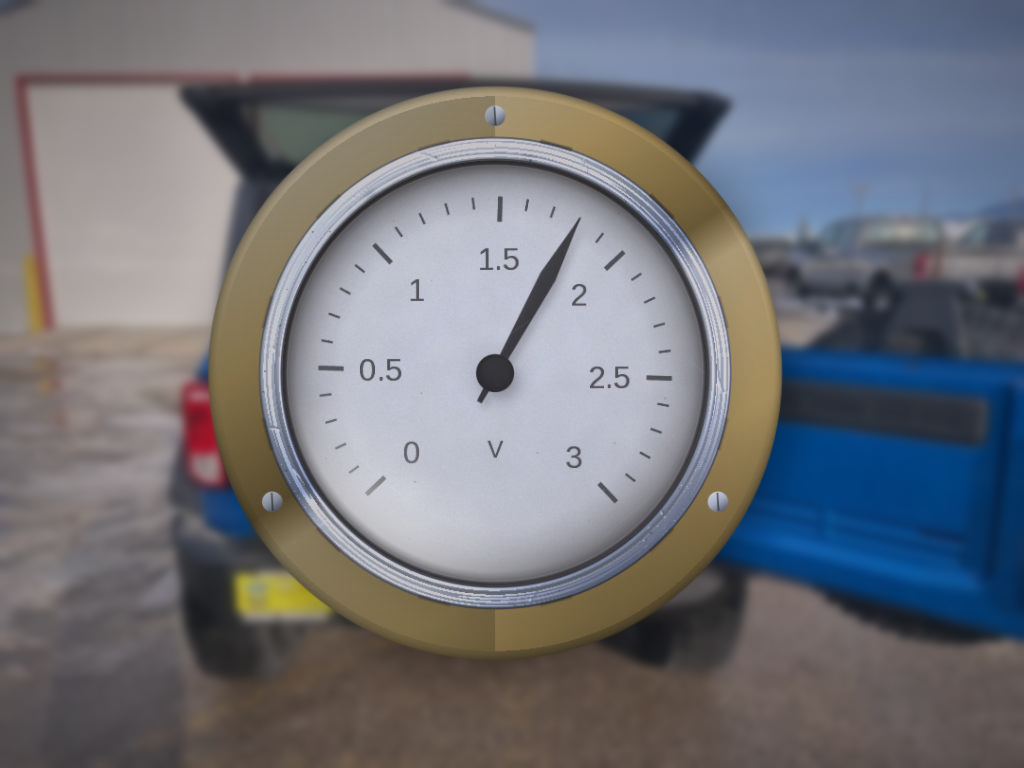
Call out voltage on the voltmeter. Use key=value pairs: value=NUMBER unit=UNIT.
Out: value=1.8 unit=V
